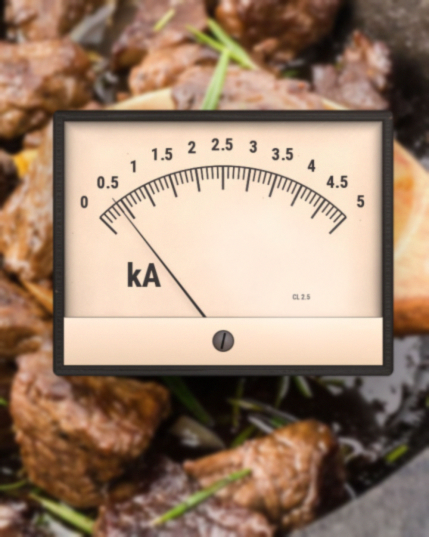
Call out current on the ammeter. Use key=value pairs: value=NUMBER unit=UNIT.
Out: value=0.4 unit=kA
